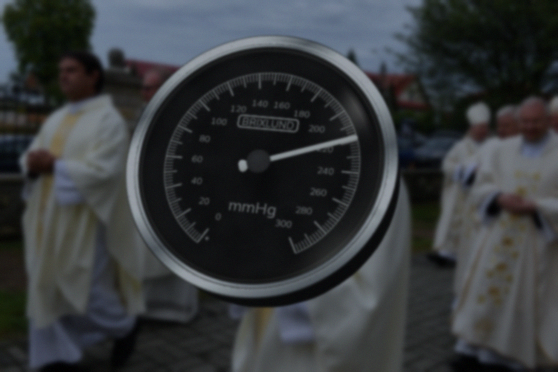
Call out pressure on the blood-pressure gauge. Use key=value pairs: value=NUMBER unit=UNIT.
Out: value=220 unit=mmHg
